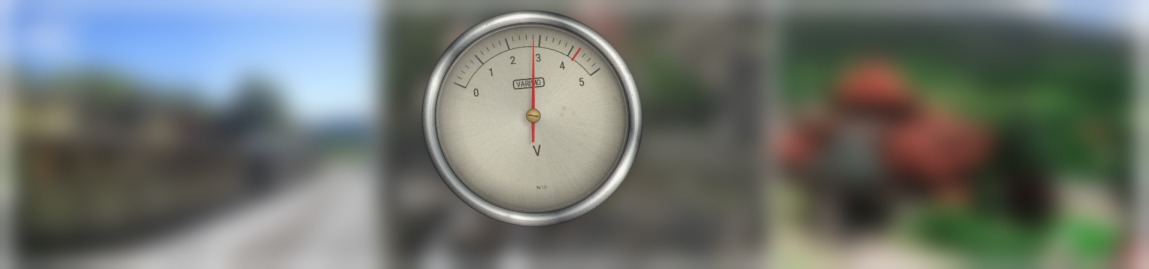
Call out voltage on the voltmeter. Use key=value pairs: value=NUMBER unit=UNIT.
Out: value=2.8 unit=V
